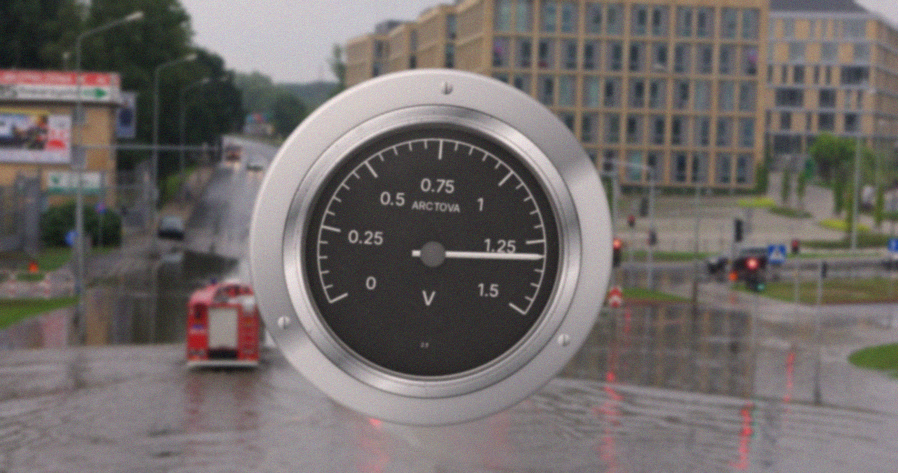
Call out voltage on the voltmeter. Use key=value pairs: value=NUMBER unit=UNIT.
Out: value=1.3 unit=V
